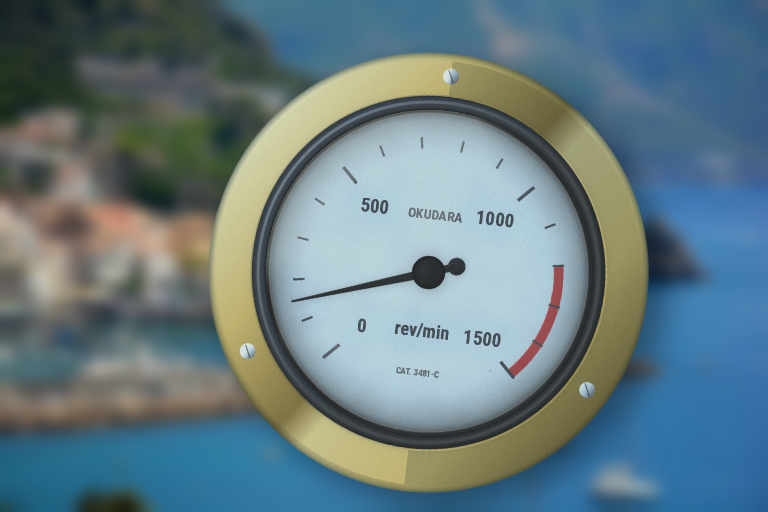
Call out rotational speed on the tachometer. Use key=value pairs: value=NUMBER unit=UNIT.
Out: value=150 unit=rpm
